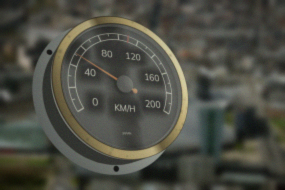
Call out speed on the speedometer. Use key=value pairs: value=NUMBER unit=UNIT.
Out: value=50 unit=km/h
